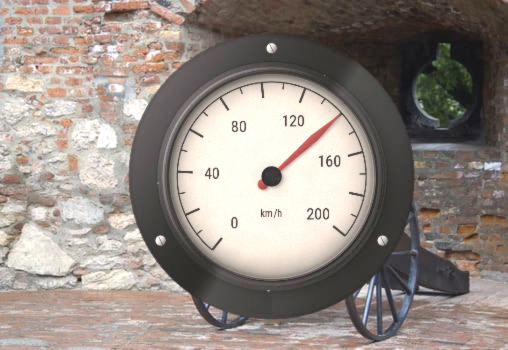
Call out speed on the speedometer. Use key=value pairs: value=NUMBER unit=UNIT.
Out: value=140 unit=km/h
